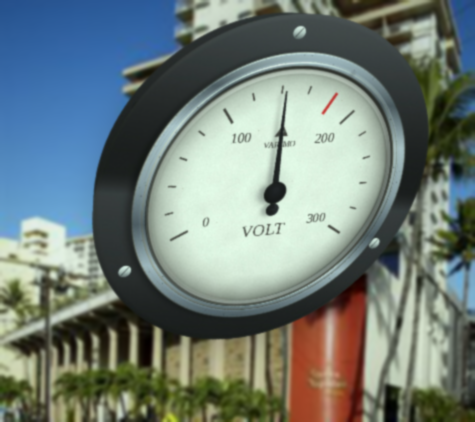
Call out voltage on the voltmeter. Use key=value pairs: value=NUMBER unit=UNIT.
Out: value=140 unit=V
